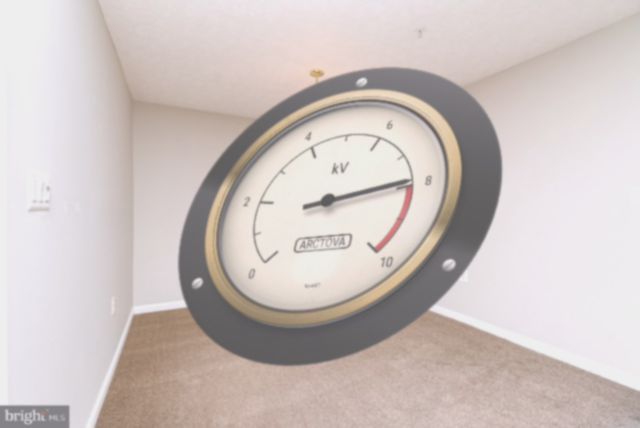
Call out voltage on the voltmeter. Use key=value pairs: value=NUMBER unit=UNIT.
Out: value=8 unit=kV
